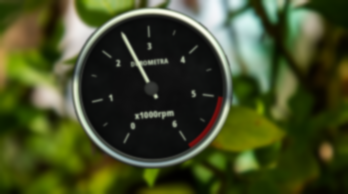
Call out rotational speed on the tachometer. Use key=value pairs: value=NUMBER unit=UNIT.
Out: value=2500 unit=rpm
